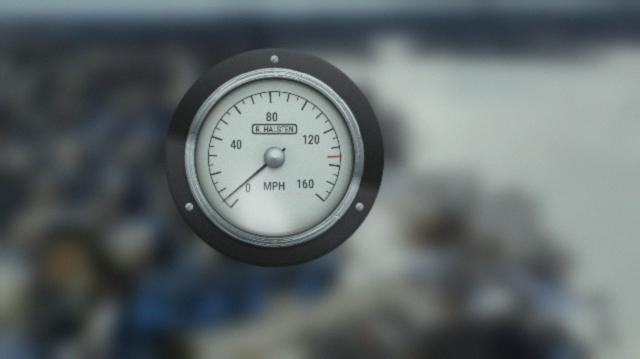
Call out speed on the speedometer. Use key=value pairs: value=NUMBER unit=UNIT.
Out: value=5 unit=mph
